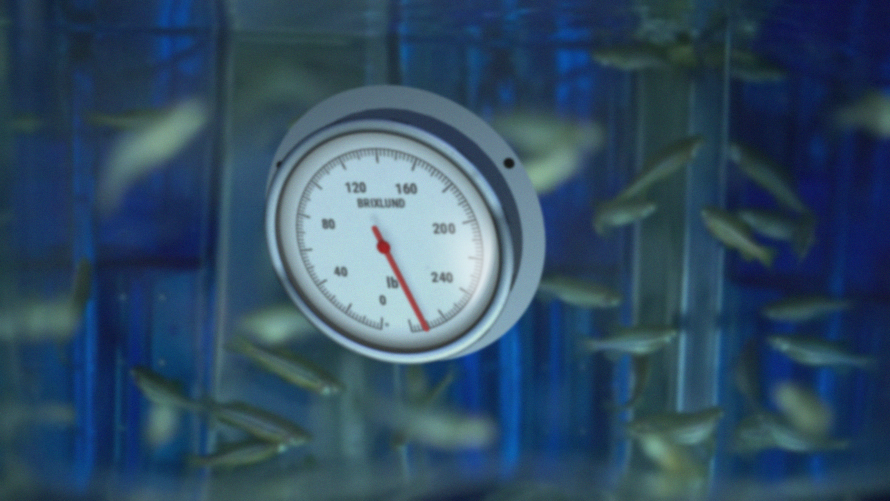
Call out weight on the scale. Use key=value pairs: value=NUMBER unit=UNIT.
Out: value=270 unit=lb
